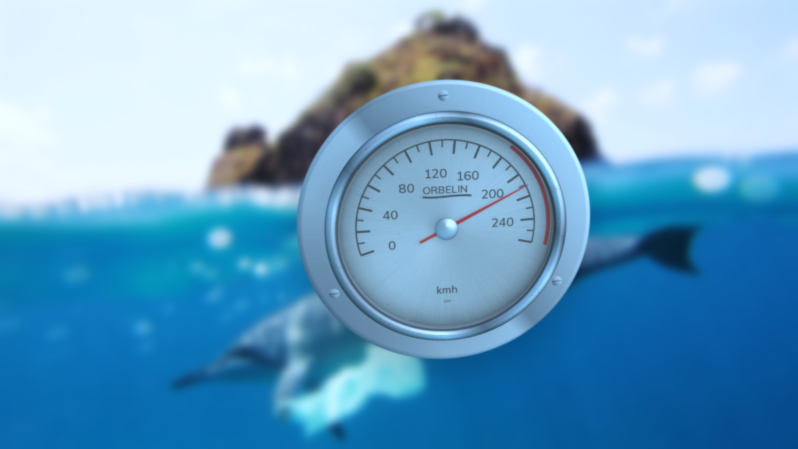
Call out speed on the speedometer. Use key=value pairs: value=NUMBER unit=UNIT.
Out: value=210 unit=km/h
